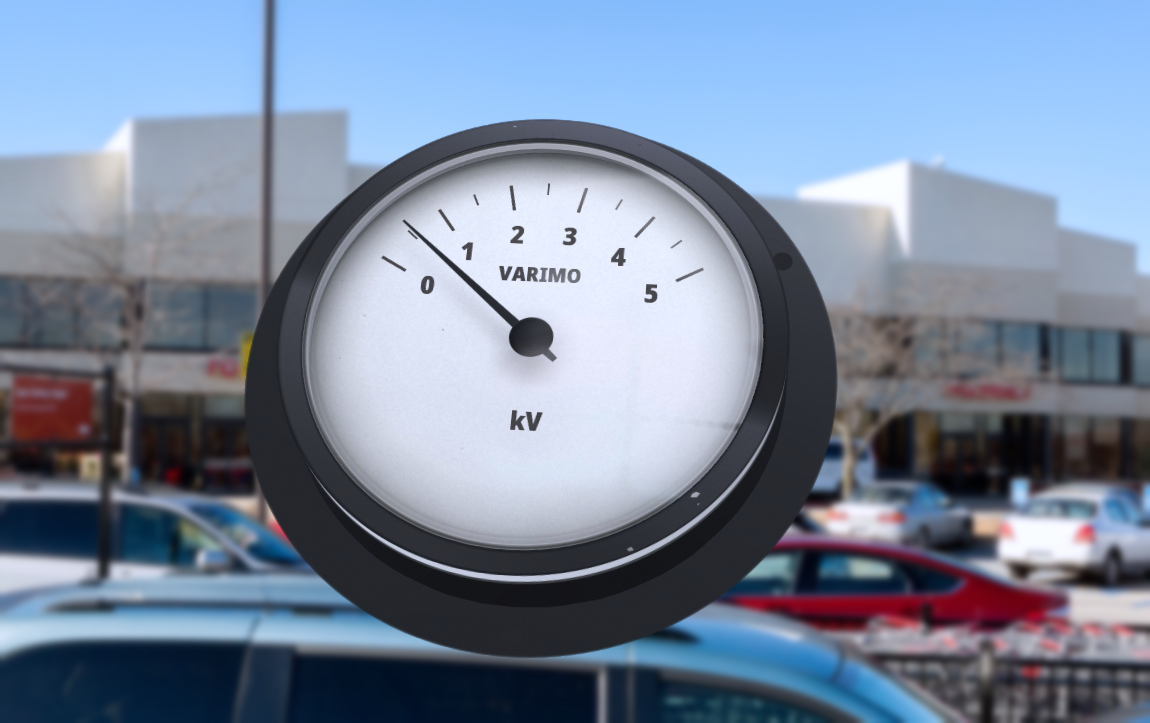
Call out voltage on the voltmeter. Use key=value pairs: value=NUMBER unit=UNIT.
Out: value=0.5 unit=kV
